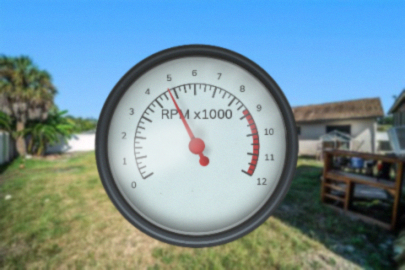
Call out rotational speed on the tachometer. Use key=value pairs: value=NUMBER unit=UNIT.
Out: value=4750 unit=rpm
